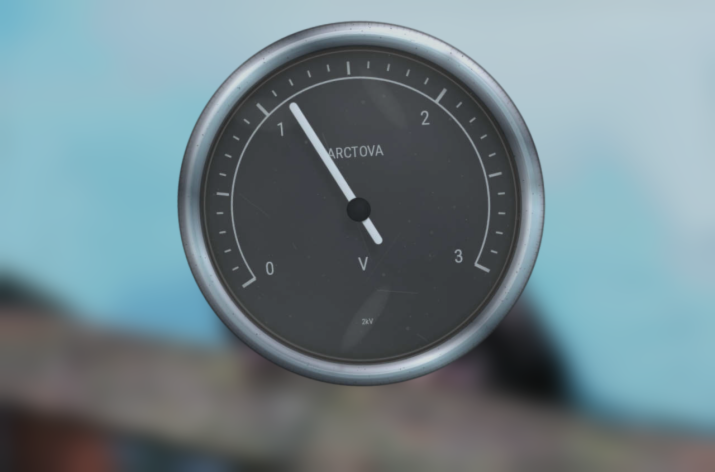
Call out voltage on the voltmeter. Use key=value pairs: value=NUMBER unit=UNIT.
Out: value=1.15 unit=V
